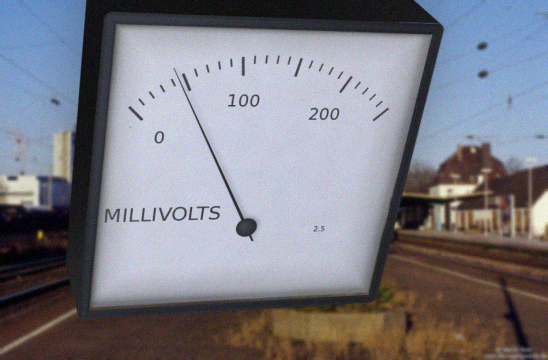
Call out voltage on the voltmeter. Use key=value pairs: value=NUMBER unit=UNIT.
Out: value=45 unit=mV
